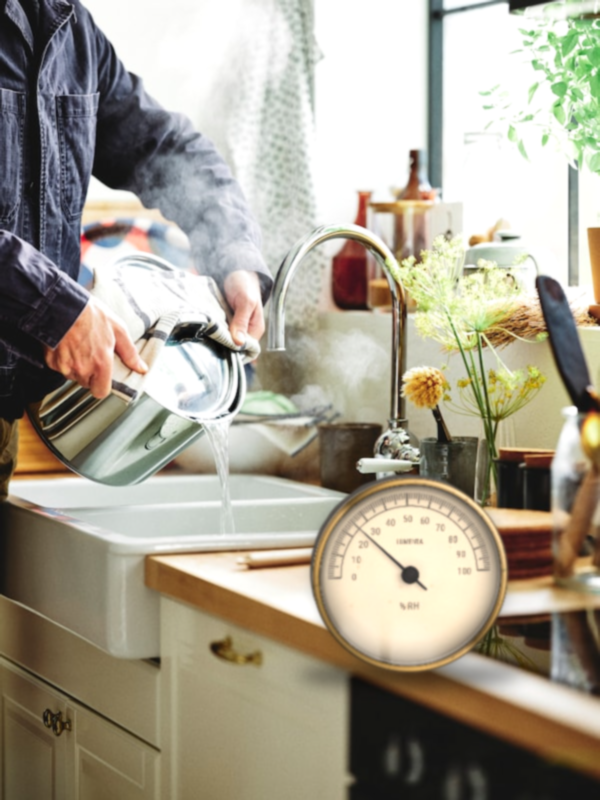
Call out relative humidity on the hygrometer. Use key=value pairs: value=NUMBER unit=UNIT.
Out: value=25 unit=%
